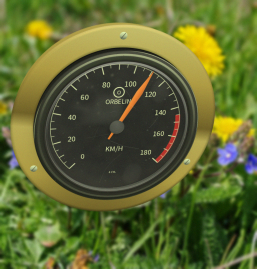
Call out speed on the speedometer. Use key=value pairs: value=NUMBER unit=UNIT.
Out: value=110 unit=km/h
